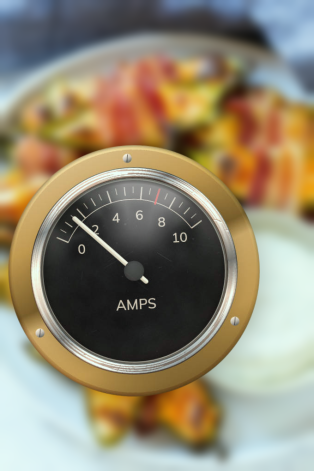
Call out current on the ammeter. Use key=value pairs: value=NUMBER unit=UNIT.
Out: value=1.5 unit=A
